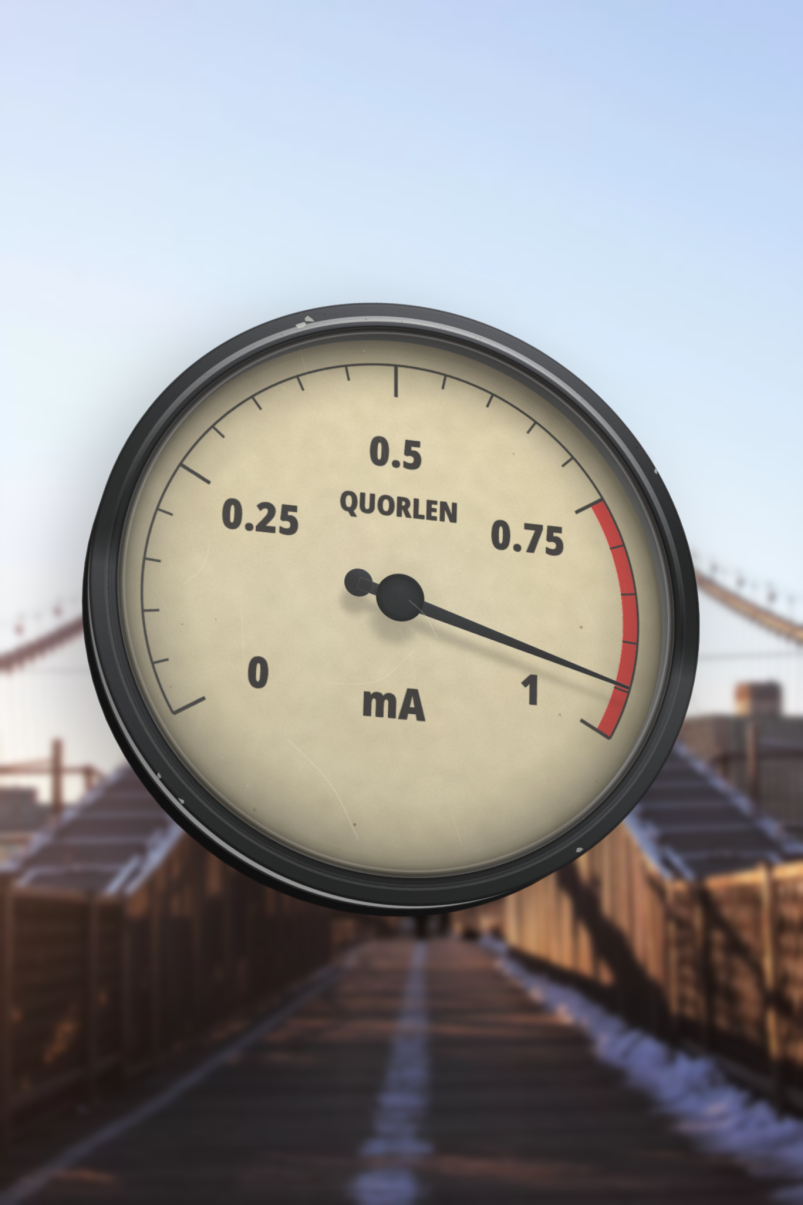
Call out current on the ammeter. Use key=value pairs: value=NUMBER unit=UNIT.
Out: value=0.95 unit=mA
